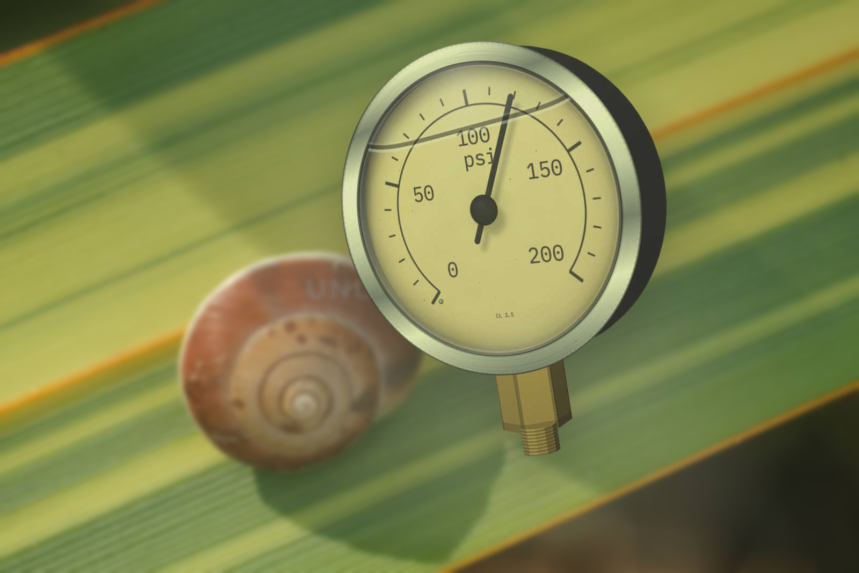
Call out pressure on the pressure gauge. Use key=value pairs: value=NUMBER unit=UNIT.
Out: value=120 unit=psi
